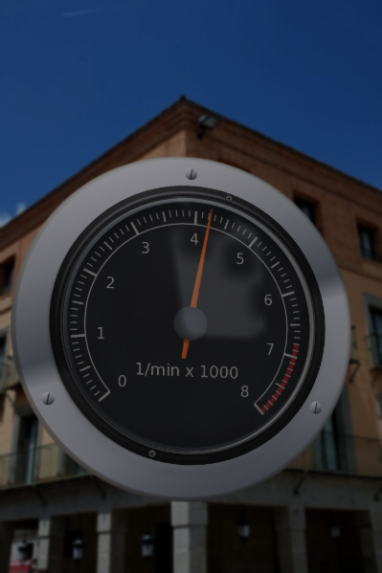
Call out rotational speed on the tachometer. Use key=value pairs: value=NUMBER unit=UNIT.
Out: value=4200 unit=rpm
